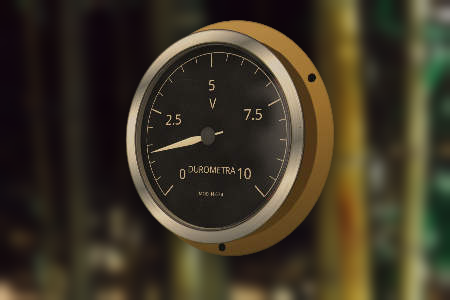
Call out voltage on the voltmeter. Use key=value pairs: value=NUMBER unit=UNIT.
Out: value=1.25 unit=V
